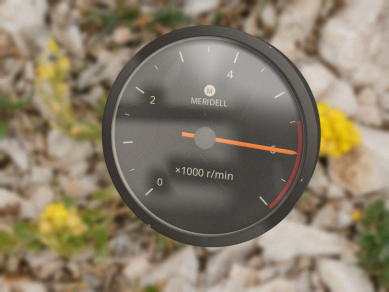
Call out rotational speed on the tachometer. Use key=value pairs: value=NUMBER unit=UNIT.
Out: value=6000 unit=rpm
